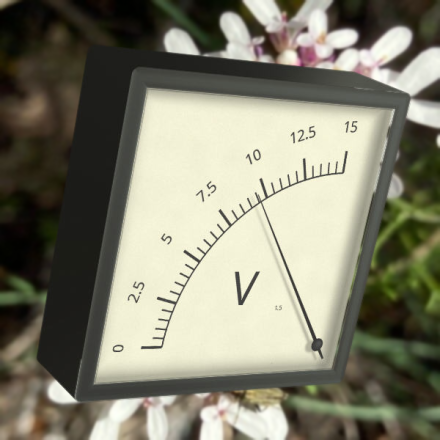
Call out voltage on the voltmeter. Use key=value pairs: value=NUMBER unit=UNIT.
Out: value=9.5 unit=V
